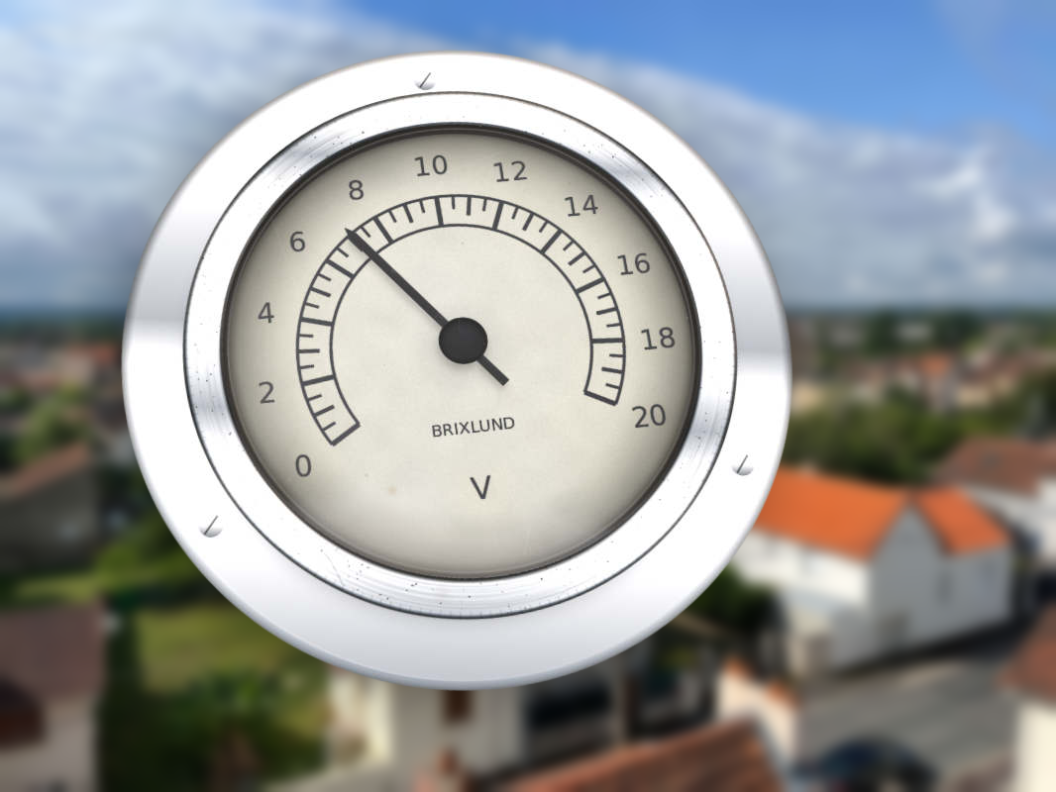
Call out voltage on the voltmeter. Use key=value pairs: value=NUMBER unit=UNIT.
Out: value=7 unit=V
